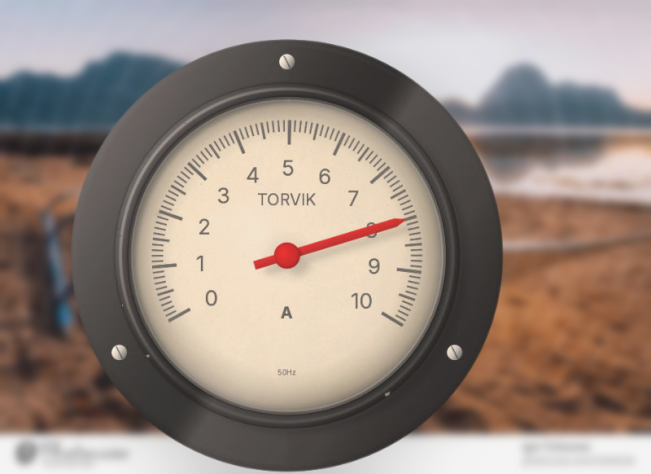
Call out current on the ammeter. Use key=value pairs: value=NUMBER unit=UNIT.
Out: value=8 unit=A
